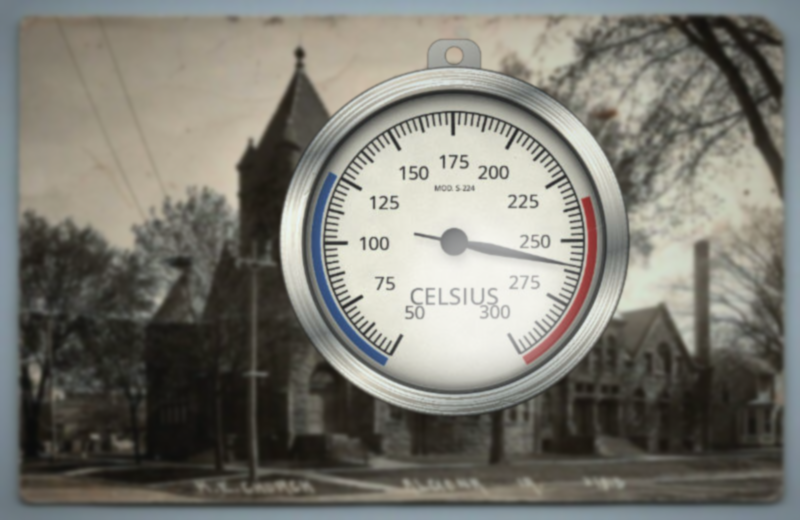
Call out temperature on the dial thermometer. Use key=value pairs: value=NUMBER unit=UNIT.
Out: value=260 unit=°C
